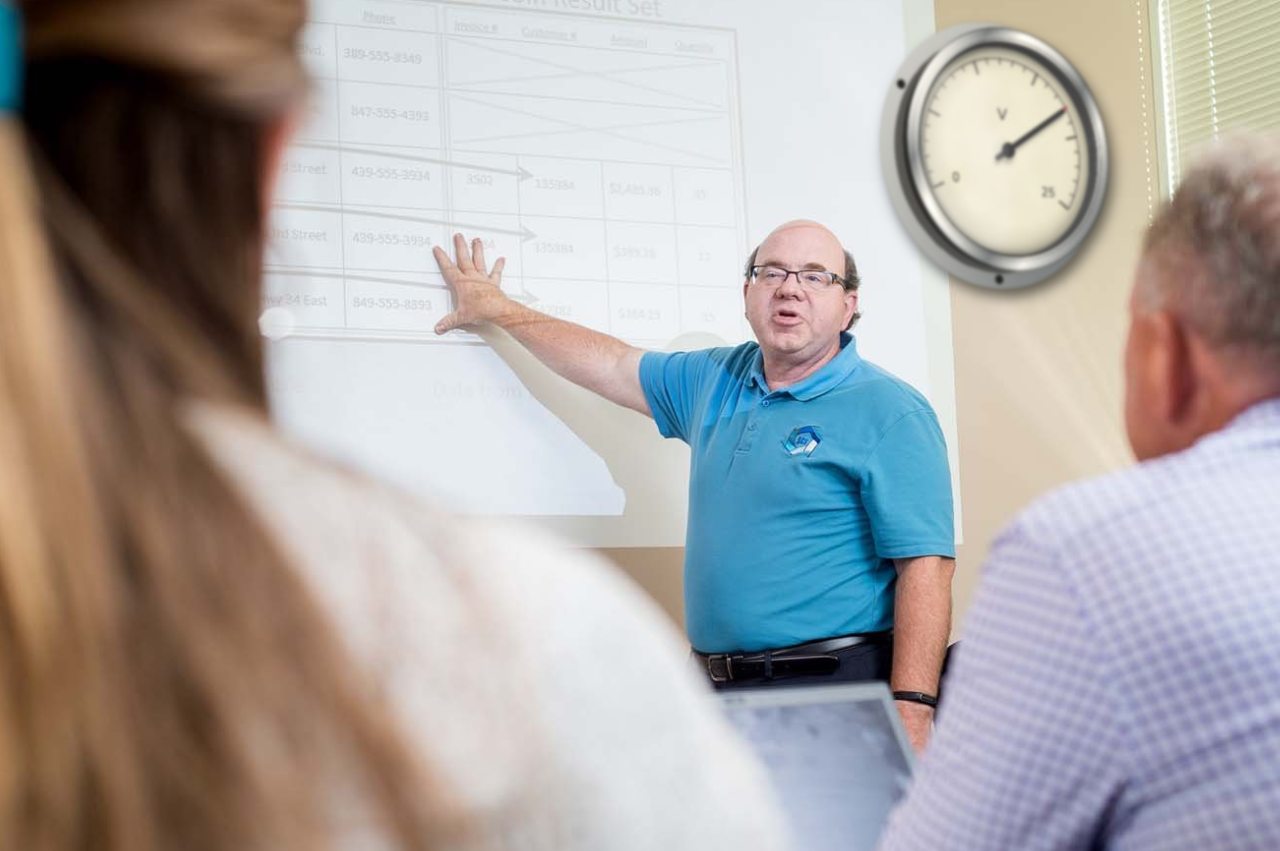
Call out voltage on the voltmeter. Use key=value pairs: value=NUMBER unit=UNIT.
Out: value=18 unit=V
